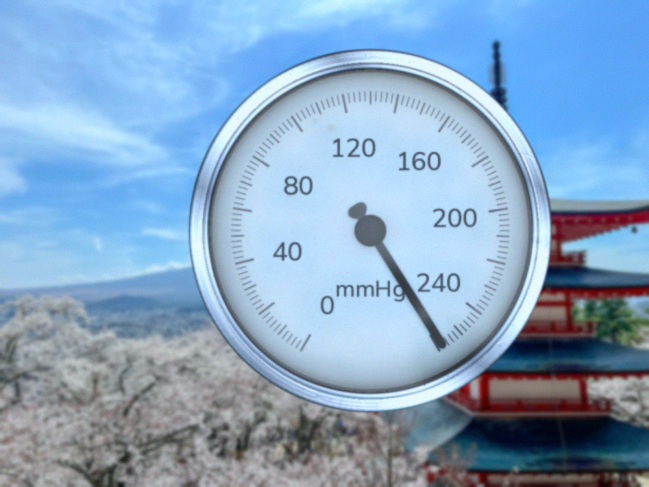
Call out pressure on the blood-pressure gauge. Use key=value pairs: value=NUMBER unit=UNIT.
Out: value=258 unit=mmHg
